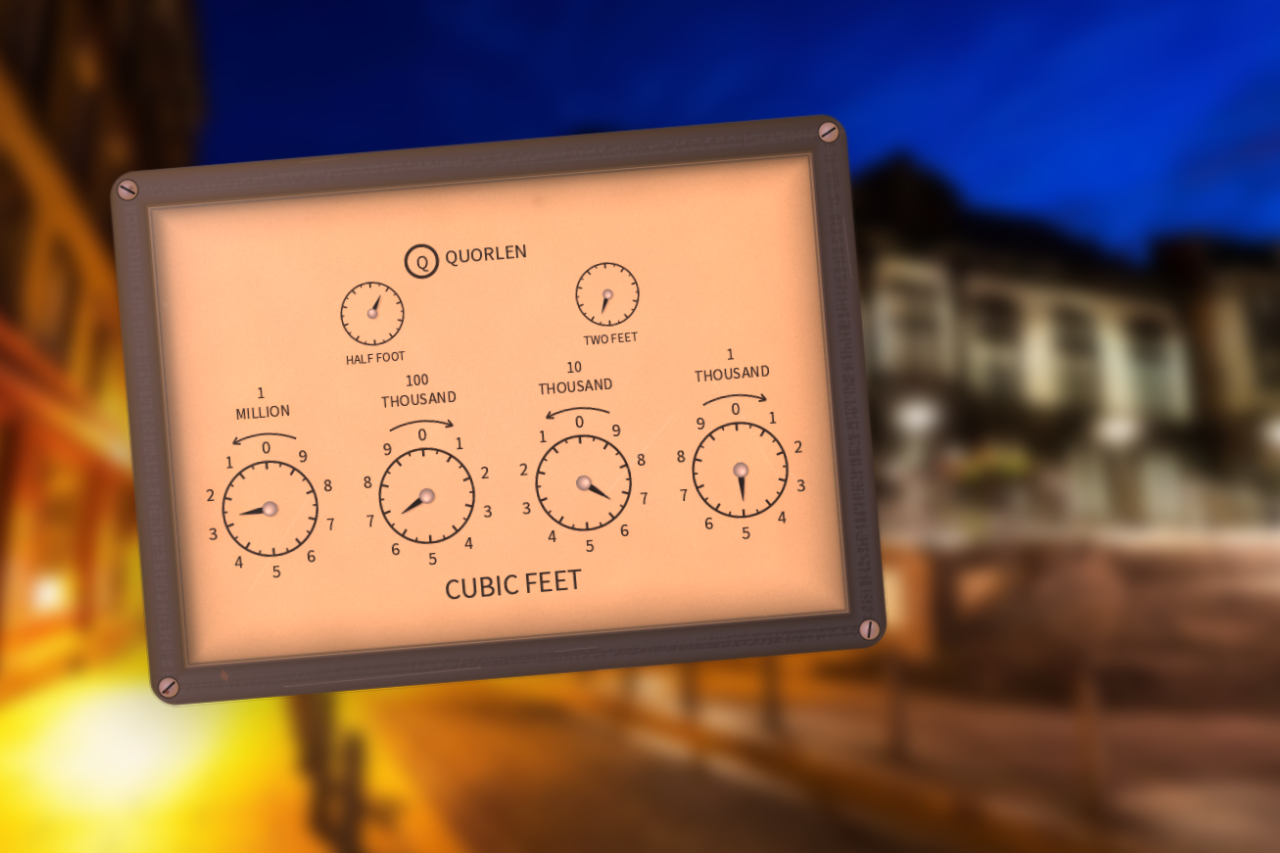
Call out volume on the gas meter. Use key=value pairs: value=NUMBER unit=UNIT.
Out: value=266500 unit=ft³
